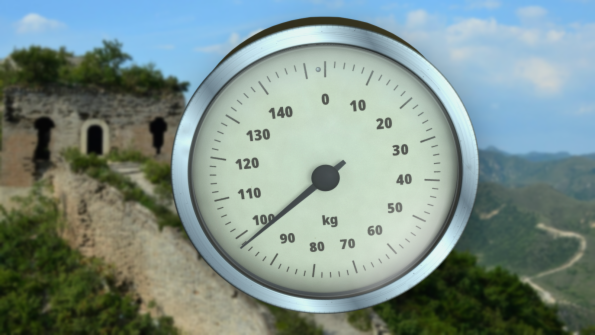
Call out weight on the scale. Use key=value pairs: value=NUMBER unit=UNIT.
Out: value=98 unit=kg
